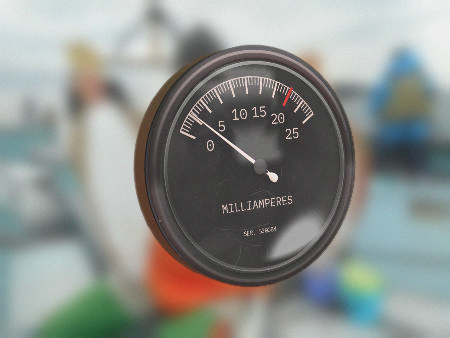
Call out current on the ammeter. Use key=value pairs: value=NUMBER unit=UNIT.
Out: value=2.5 unit=mA
